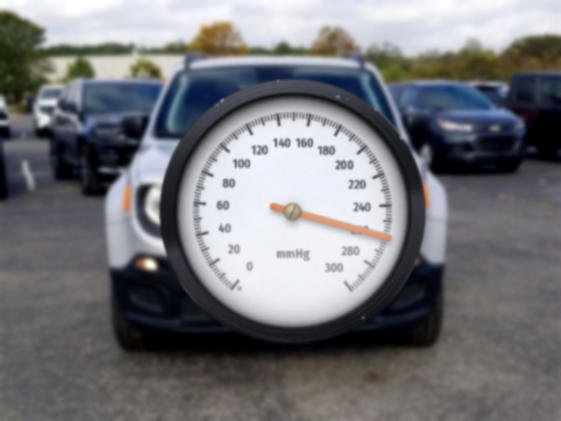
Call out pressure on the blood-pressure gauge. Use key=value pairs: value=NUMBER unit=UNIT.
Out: value=260 unit=mmHg
